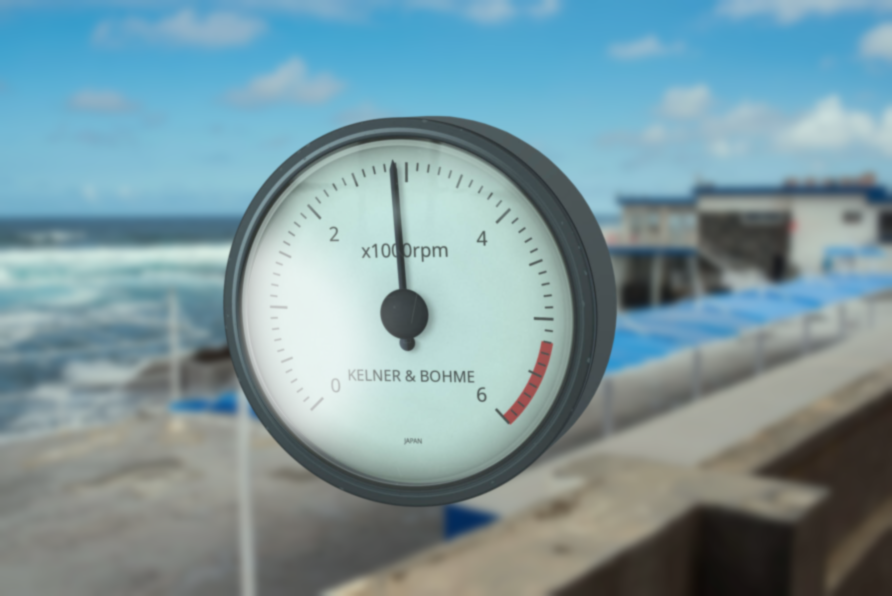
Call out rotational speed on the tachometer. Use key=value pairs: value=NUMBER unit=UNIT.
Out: value=2900 unit=rpm
